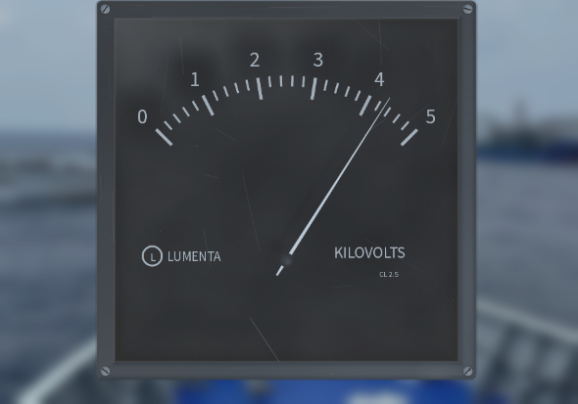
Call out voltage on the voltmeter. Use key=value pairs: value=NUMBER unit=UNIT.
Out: value=4.3 unit=kV
